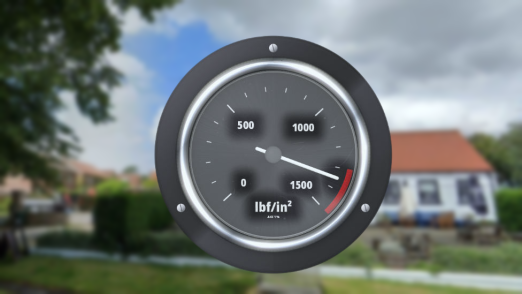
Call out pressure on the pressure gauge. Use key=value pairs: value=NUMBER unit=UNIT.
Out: value=1350 unit=psi
